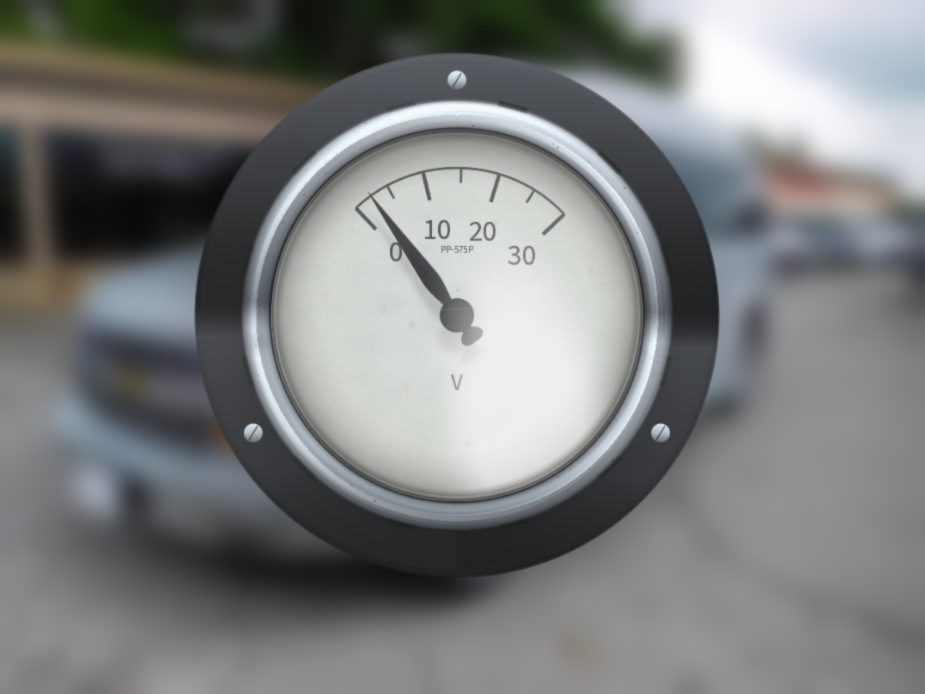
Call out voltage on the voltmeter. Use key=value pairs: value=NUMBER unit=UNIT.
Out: value=2.5 unit=V
